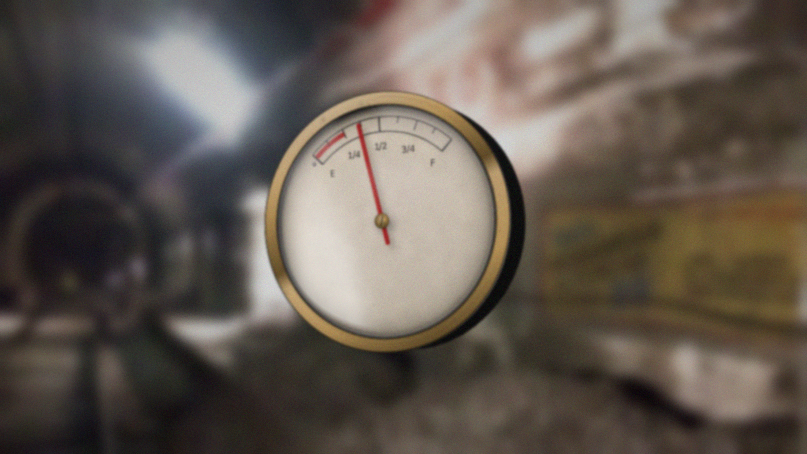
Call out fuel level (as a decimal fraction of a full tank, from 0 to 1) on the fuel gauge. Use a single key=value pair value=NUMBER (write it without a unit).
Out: value=0.375
